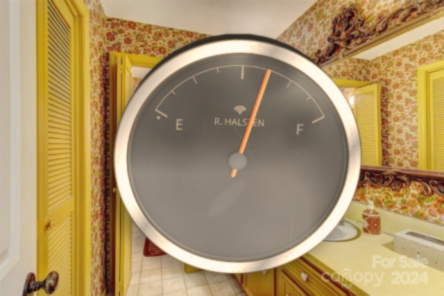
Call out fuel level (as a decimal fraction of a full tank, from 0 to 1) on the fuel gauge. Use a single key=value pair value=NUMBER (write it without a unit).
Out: value=0.625
